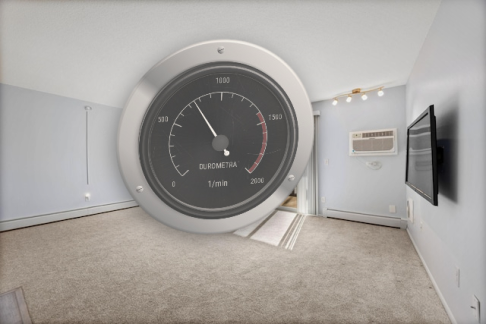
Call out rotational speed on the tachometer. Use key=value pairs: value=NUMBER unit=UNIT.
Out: value=750 unit=rpm
